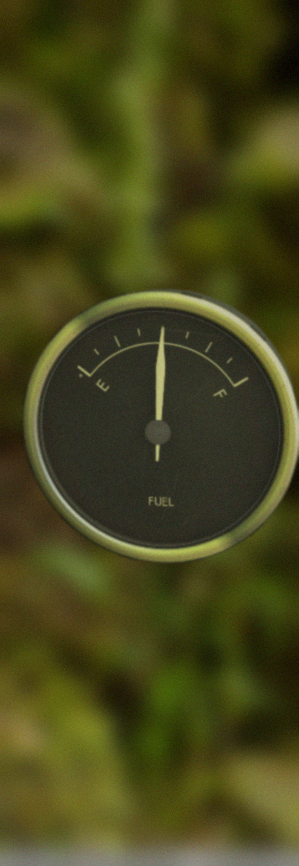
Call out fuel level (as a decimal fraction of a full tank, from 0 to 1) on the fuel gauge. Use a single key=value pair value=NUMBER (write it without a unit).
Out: value=0.5
